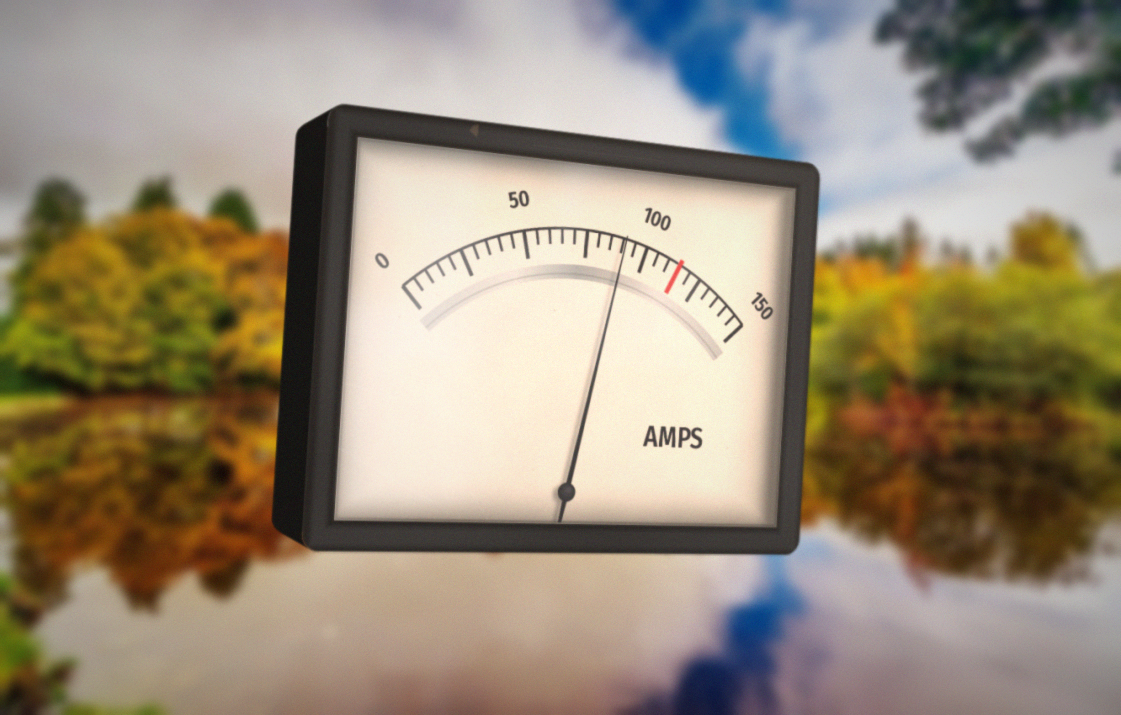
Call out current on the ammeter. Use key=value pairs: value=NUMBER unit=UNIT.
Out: value=90 unit=A
